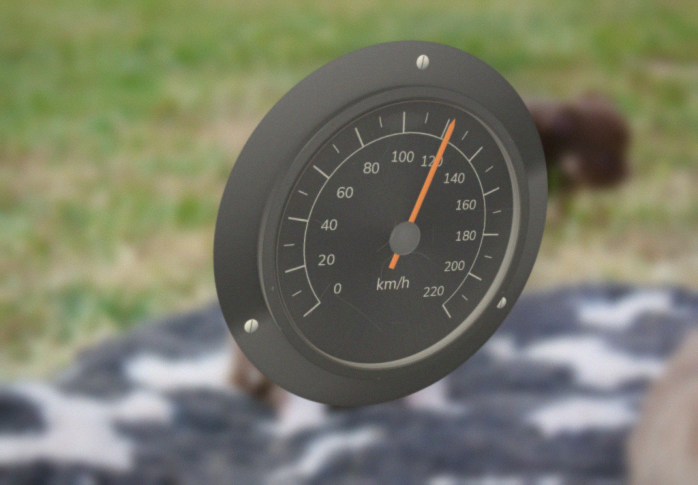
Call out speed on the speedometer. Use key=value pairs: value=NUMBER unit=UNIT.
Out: value=120 unit=km/h
